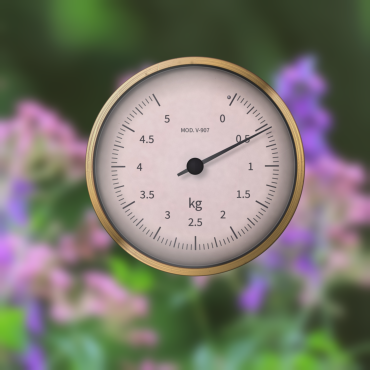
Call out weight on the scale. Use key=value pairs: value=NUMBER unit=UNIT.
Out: value=0.55 unit=kg
